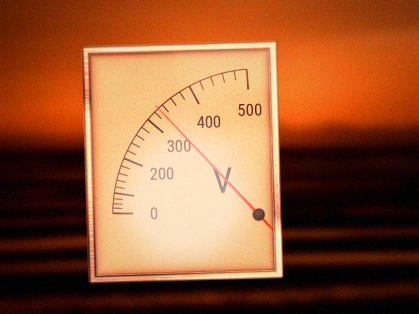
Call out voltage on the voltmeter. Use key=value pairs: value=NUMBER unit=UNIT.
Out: value=330 unit=V
